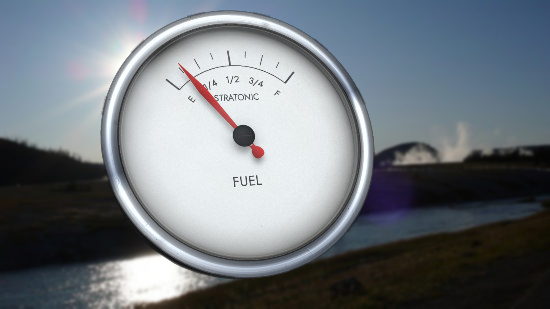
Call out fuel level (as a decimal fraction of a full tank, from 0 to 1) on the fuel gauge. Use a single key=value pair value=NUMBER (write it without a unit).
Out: value=0.125
